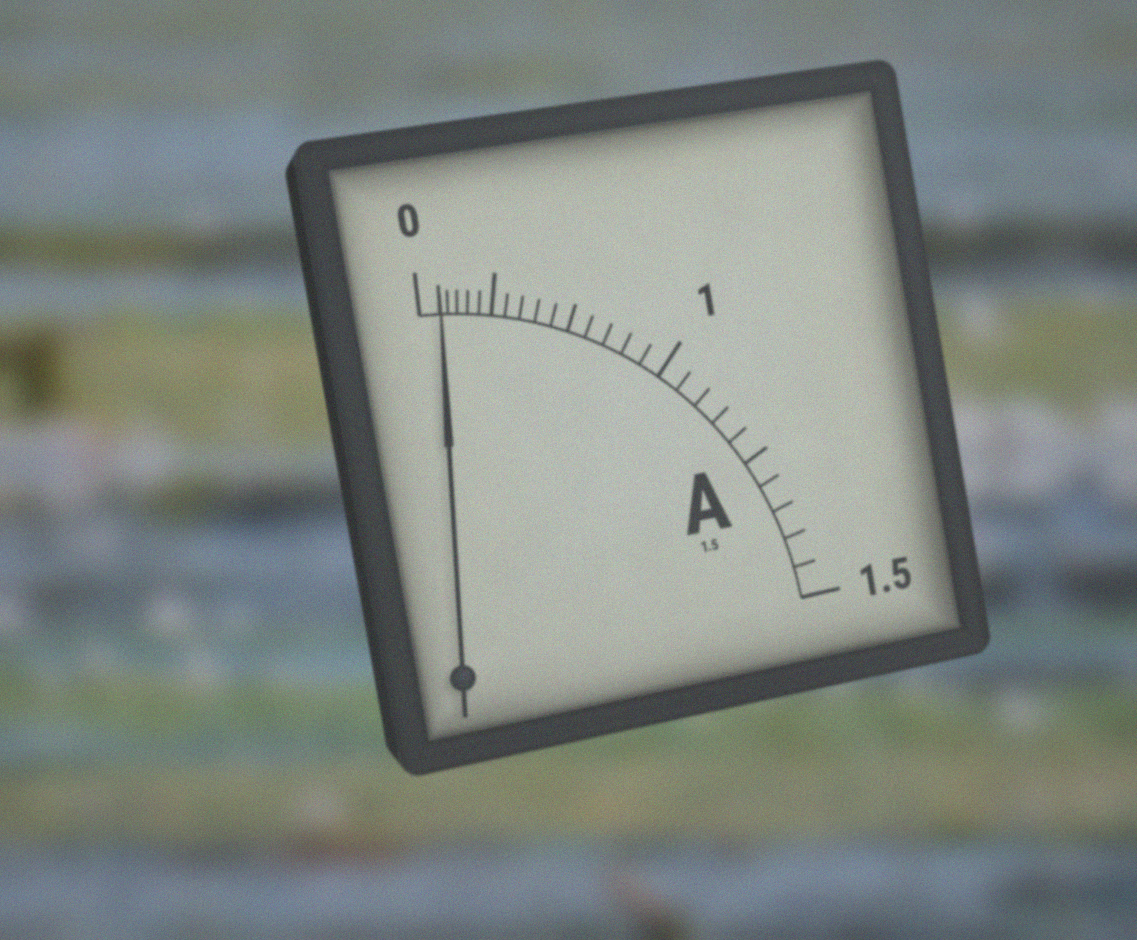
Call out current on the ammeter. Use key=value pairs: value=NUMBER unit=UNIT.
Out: value=0.25 unit=A
